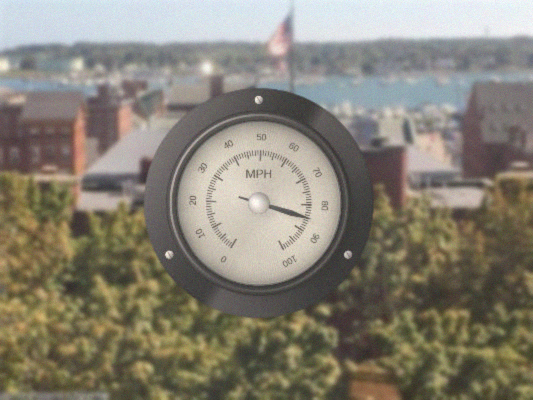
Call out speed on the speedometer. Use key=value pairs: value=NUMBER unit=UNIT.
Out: value=85 unit=mph
